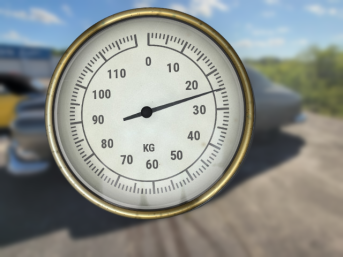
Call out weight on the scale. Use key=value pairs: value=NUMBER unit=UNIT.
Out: value=25 unit=kg
